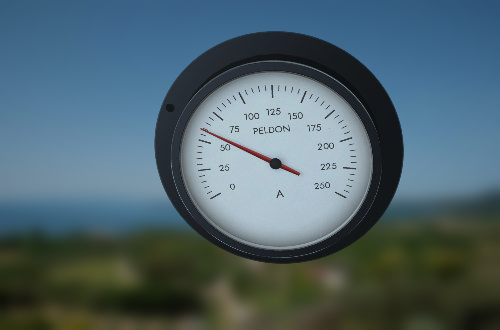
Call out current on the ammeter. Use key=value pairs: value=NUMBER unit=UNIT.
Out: value=60 unit=A
